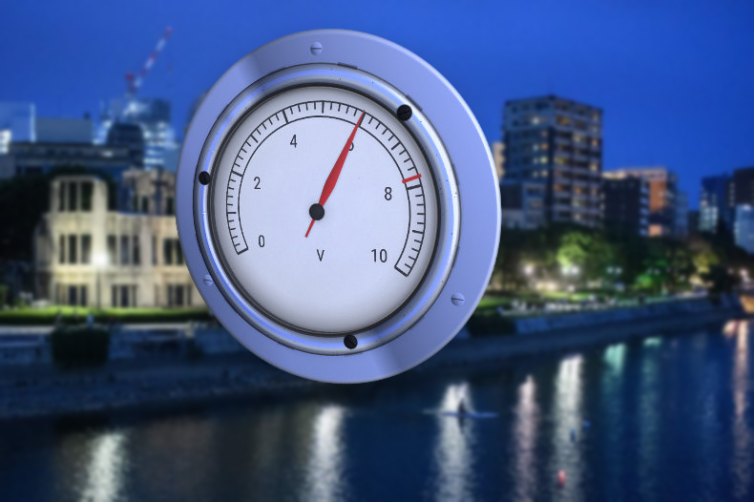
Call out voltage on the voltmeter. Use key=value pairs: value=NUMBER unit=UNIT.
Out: value=6 unit=V
